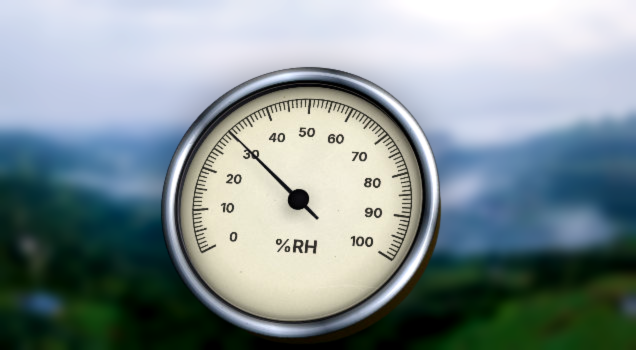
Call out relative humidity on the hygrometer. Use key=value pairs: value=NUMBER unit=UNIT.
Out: value=30 unit=%
